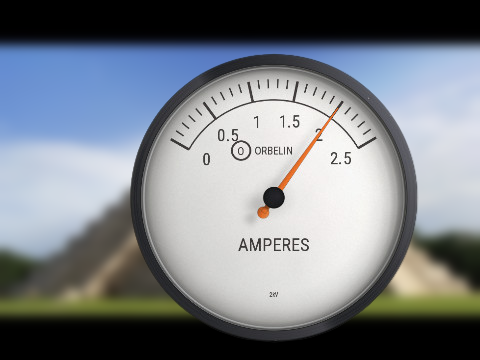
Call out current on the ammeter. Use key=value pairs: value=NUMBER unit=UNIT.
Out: value=2 unit=A
